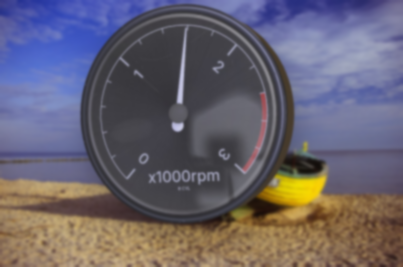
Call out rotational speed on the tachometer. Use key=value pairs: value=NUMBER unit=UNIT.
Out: value=1600 unit=rpm
